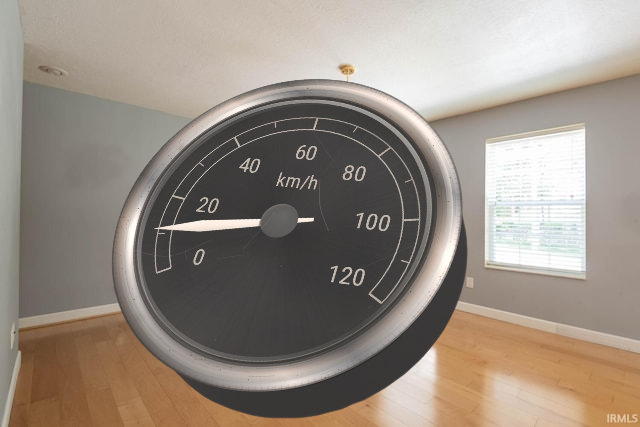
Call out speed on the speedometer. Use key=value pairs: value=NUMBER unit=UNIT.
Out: value=10 unit=km/h
